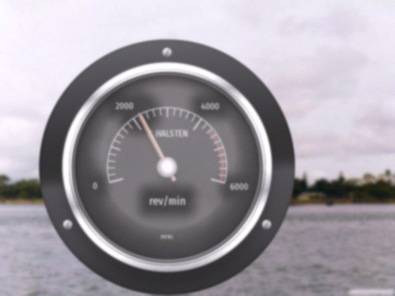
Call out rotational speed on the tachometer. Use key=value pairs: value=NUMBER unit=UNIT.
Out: value=2200 unit=rpm
